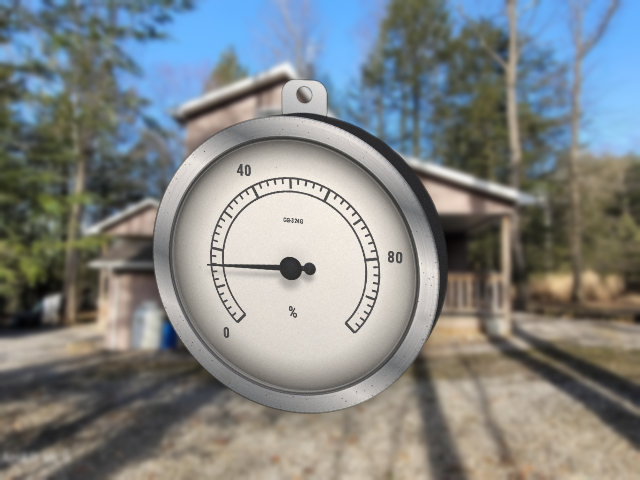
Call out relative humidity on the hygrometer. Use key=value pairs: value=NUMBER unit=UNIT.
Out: value=16 unit=%
